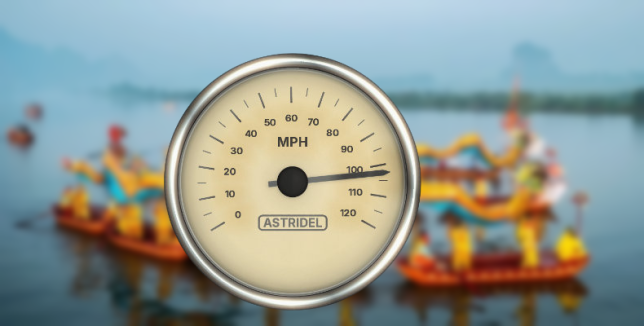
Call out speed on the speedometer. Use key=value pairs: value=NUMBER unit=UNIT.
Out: value=102.5 unit=mph
